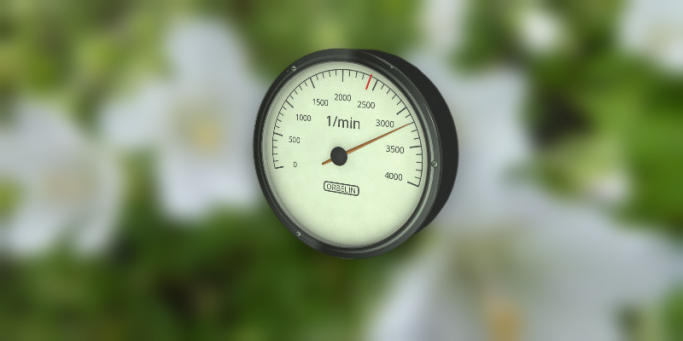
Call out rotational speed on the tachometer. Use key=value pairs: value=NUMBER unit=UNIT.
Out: value=3200 unit=rpm
